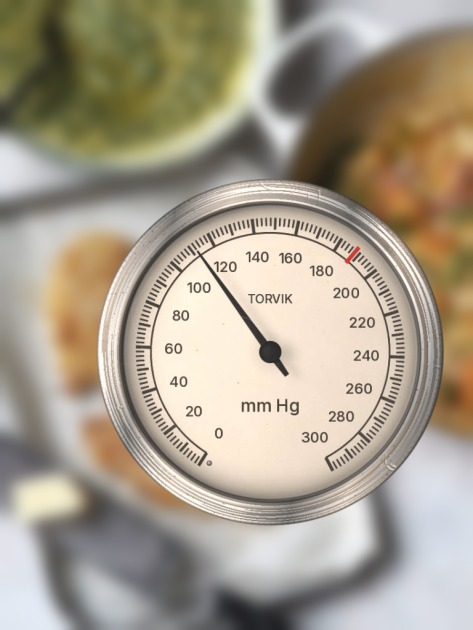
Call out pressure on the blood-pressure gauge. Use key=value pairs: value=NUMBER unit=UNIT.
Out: value=112 unit=mmHg
